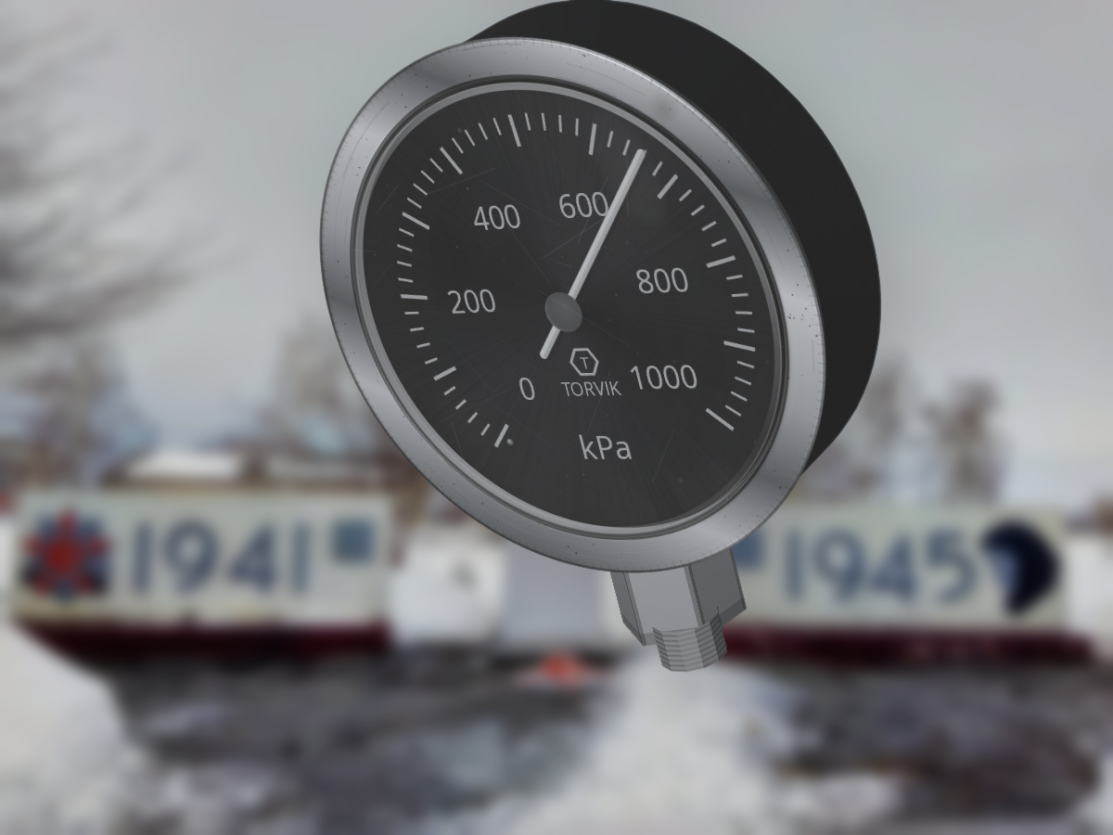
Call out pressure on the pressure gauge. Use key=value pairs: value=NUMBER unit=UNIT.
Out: value=660 unit=kPa
